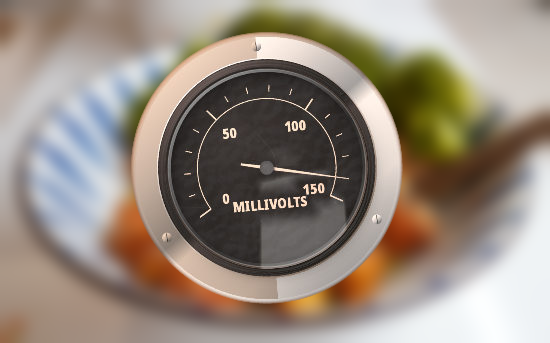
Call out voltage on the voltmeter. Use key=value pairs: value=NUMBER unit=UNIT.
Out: value=140 unit=mV
